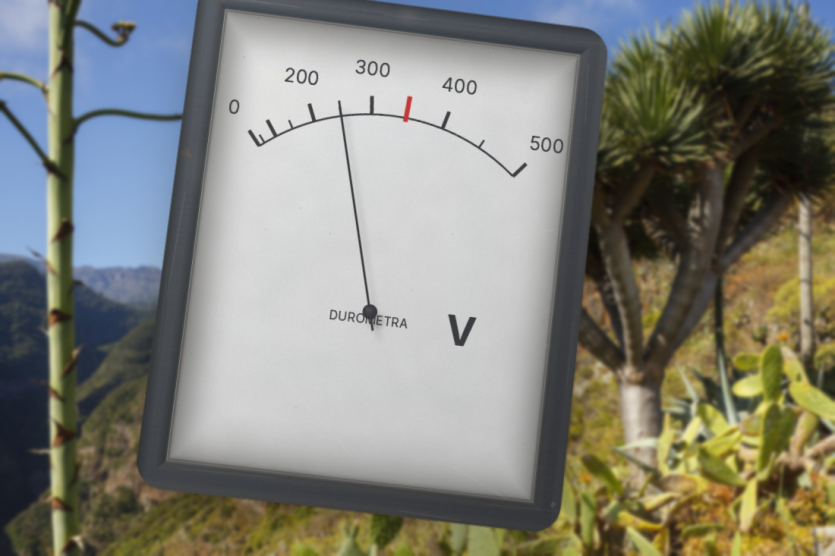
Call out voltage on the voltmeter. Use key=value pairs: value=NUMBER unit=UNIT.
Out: value=250 unit=V
